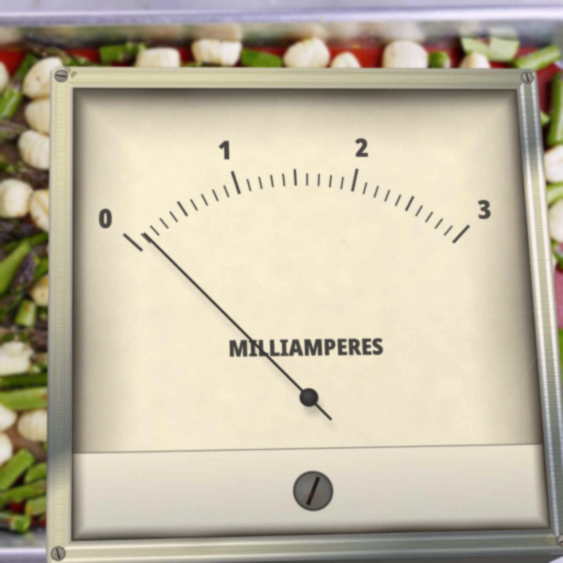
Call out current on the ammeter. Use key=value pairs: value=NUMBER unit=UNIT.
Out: value=0.1 unit=mA
